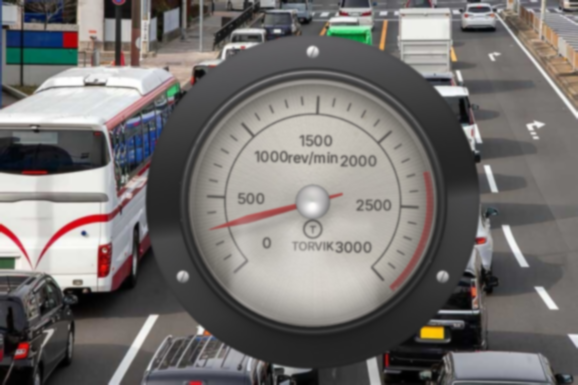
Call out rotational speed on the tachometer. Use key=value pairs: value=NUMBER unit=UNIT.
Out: value=300 unit=rpm
